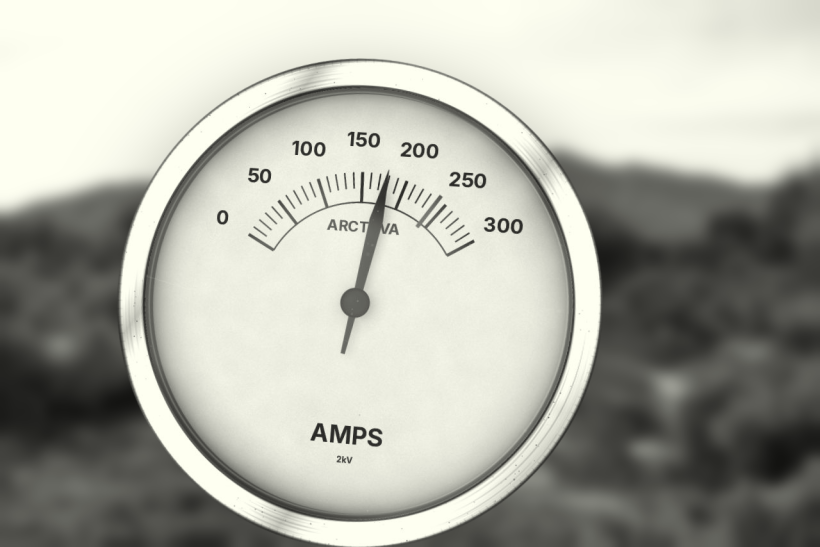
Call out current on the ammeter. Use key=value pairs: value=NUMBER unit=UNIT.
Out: value=180 unit=A
